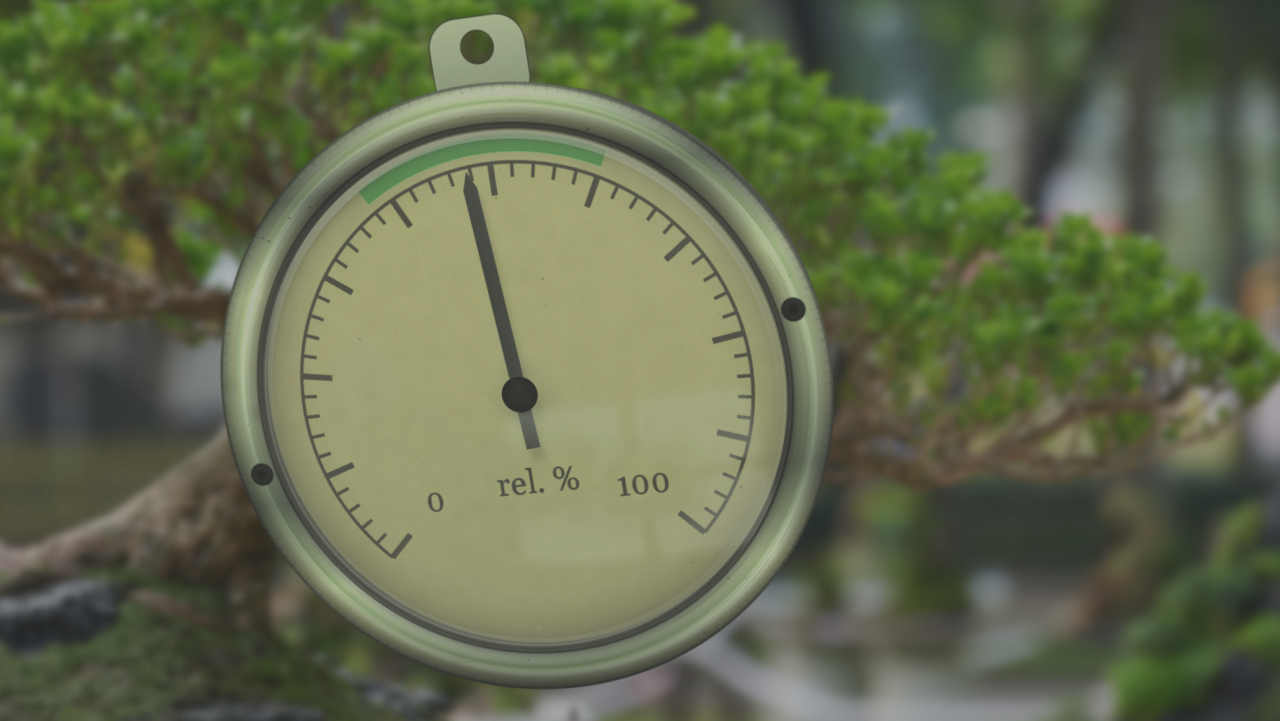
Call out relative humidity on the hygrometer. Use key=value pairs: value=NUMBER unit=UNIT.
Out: value=48 unit=%
